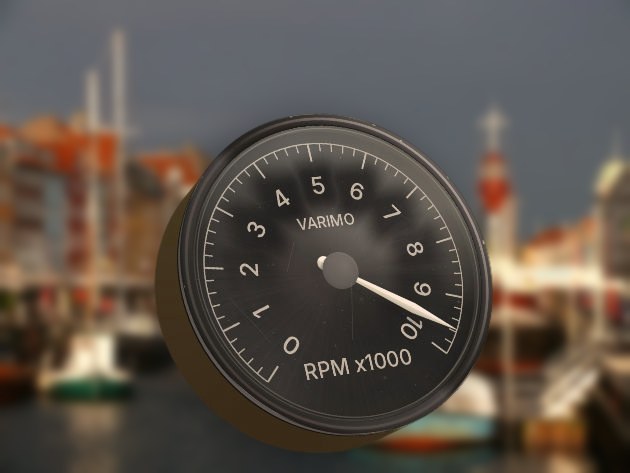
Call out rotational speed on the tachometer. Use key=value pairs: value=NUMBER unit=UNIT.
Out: value=9600 unit=rpm
